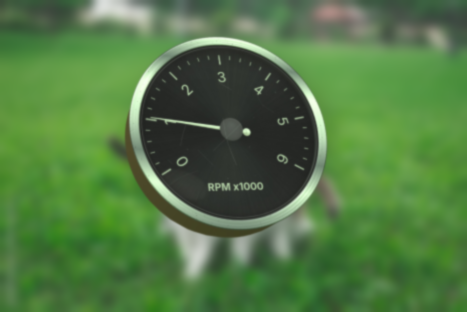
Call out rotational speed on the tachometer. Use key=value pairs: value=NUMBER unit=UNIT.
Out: value=1000 unit=rpm
